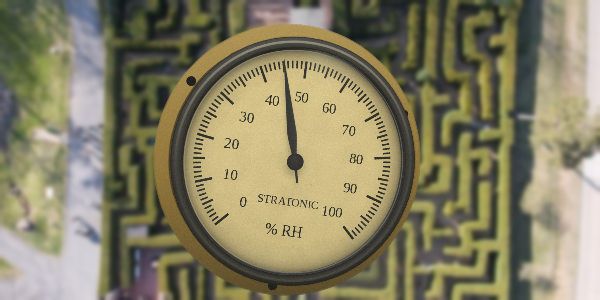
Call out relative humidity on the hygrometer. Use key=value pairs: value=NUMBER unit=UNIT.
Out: value=45 unit=%
